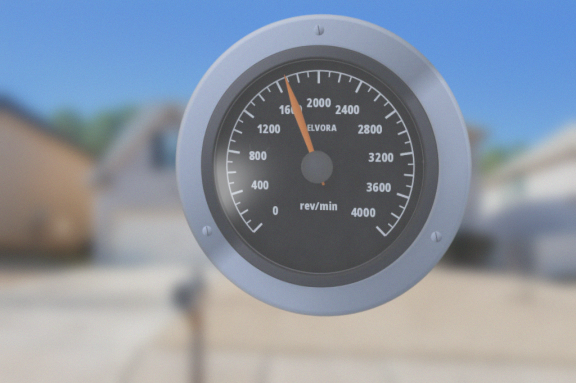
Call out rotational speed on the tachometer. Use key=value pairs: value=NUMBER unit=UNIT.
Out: value=1700 unit=rpm
